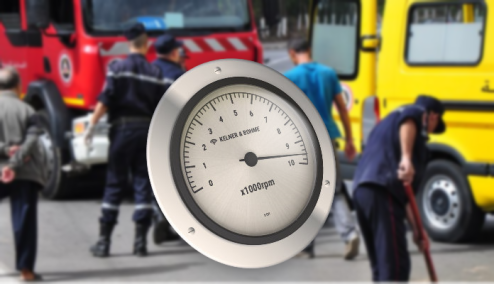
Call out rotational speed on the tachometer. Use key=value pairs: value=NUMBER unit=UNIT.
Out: value=9600 unit=rpm
